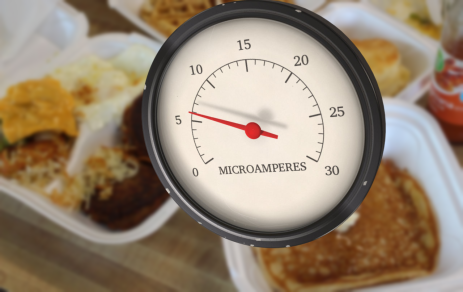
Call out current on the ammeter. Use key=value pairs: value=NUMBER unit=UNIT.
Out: value=6 unit=µA
